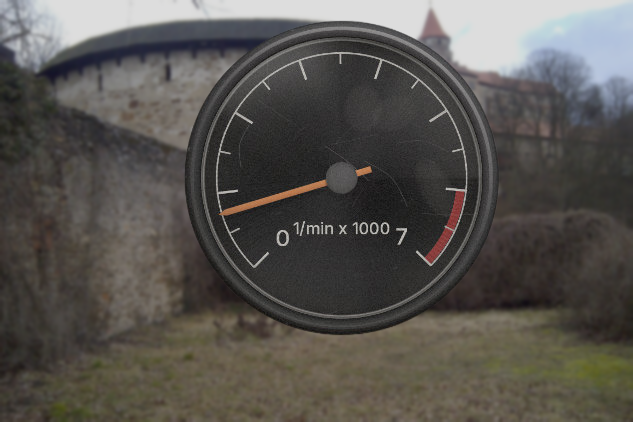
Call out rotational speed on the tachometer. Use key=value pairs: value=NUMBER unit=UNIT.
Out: value=750 unit=rpm
